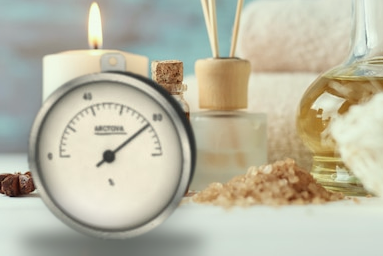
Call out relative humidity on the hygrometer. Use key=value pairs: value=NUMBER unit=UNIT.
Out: value=80 unit=%
